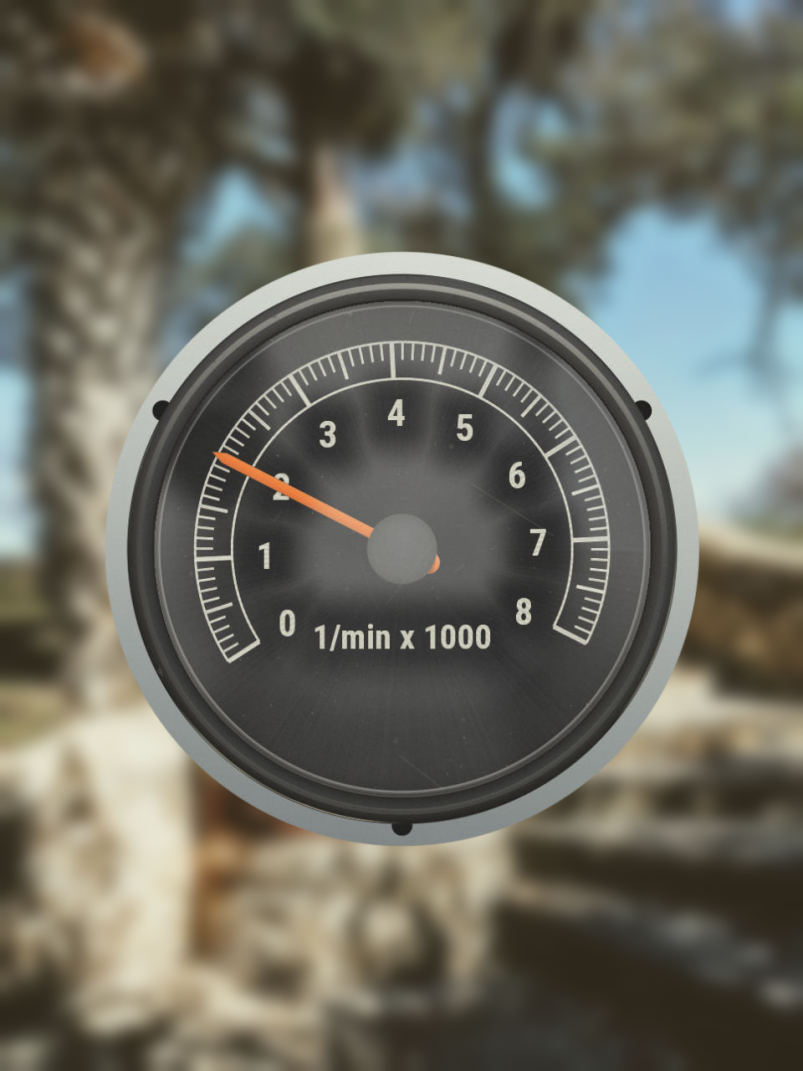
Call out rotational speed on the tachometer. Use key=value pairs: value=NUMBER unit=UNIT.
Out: value=2000 unit=rpm
